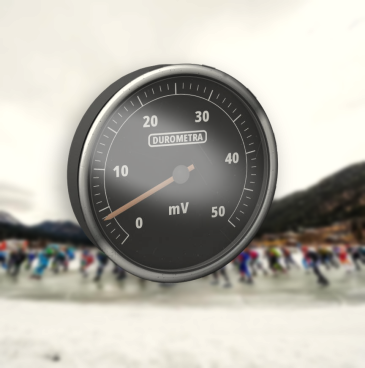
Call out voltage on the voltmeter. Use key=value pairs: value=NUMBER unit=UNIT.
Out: value=4 unit=mV
